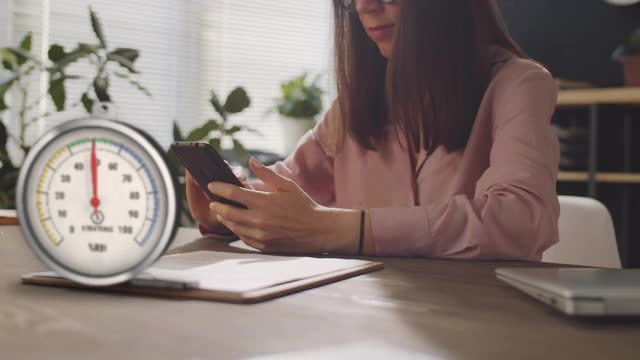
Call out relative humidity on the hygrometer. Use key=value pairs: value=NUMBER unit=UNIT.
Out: value=50 unit=%
